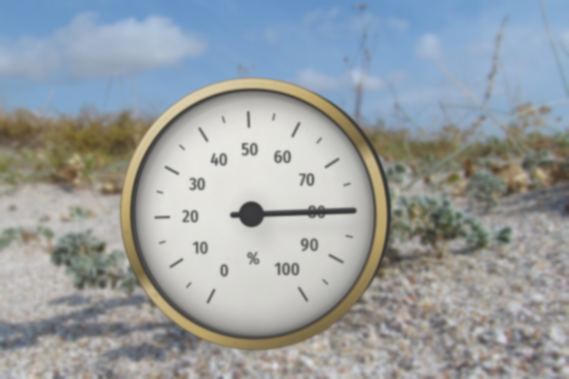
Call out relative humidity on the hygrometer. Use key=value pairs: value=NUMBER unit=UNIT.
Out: value=80 unit=%
